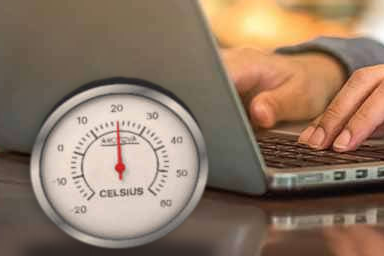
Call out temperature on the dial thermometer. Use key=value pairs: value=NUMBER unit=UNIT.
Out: value=20 unit=°C
